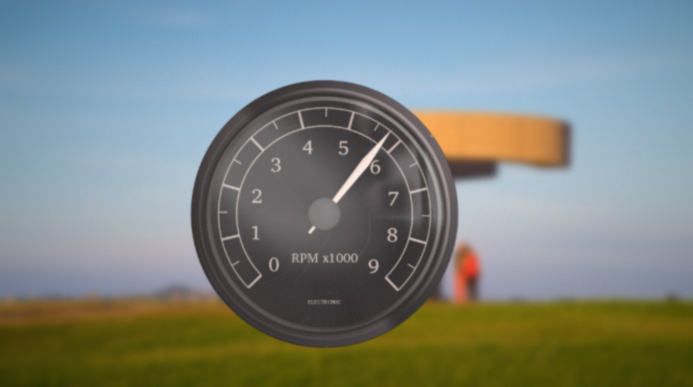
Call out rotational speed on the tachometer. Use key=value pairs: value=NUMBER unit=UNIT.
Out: value=5750 unit=rpm
